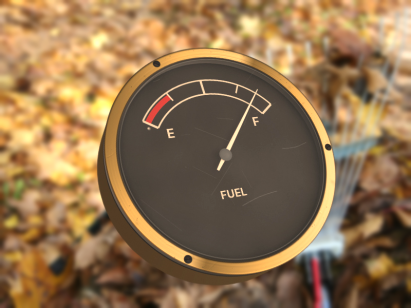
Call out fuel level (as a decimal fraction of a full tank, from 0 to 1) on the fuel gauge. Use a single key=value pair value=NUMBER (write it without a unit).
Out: value=0.875
